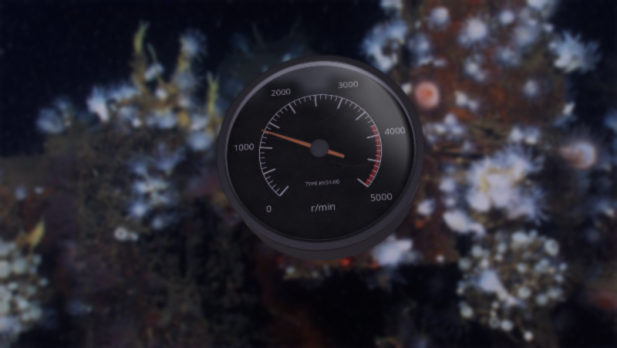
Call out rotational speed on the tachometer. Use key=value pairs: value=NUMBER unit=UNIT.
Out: value=1300 unit=rpm
